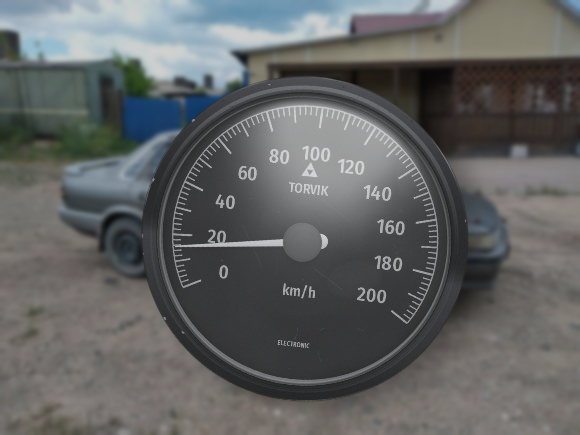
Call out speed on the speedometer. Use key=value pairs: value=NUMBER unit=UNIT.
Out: value=16 unit=km/h
